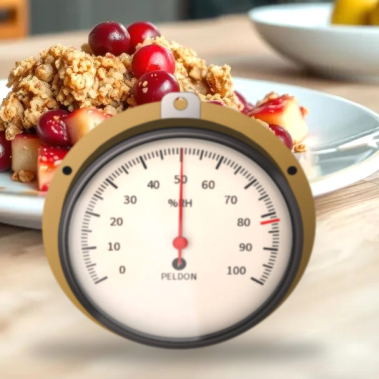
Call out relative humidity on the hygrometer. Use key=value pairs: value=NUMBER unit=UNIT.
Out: value=50 unit=%
